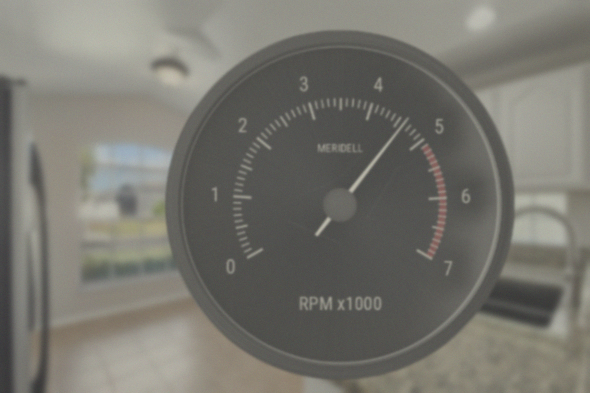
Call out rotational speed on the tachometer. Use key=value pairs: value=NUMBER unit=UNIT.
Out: value=4600 unit=rpm
